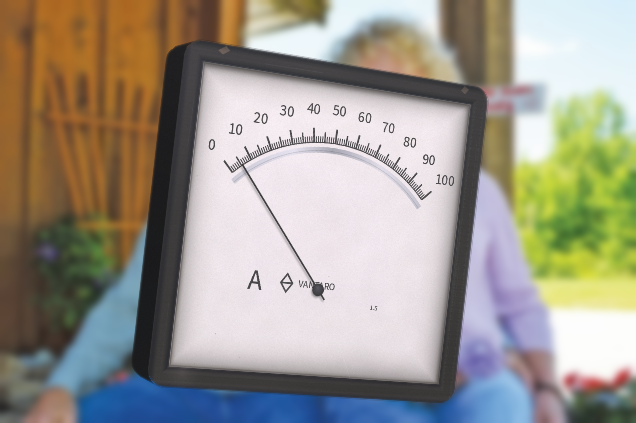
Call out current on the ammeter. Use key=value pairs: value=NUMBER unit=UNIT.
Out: value=5 unit=A
